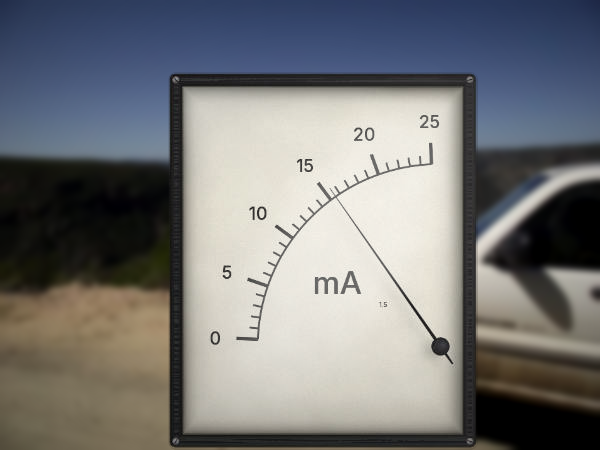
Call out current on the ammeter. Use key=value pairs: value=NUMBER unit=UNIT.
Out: value=15.5 unit=mA
